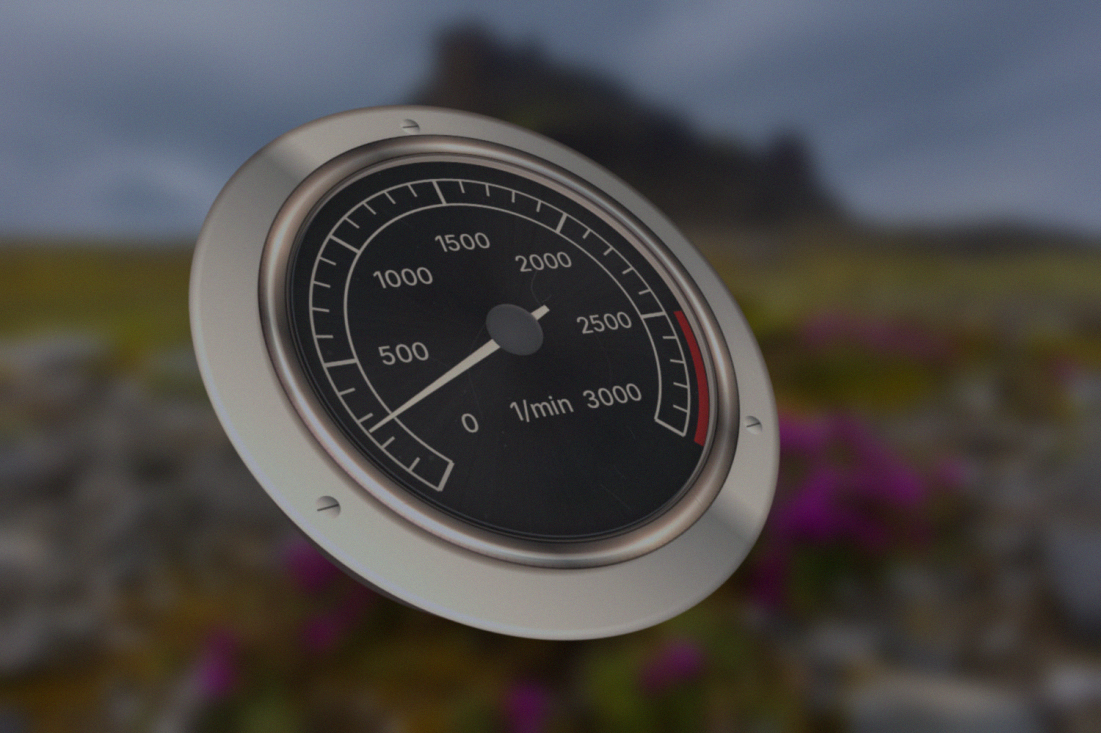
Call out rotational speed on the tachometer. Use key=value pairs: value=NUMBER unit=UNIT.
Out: value=250 unit=rpm
